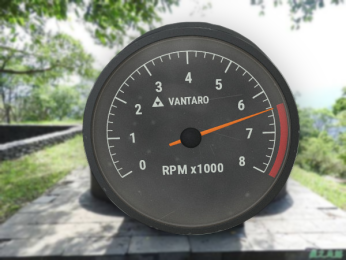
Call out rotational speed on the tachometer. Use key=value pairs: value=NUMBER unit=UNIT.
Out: value=6400 unit=rpm
